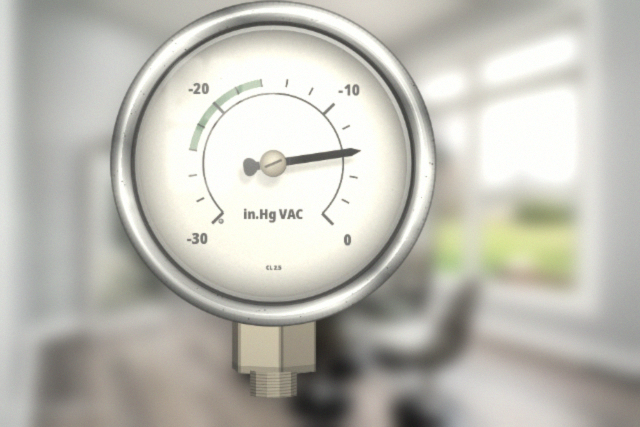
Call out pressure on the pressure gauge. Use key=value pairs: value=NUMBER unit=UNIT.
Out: value=-6 unit=inHg
